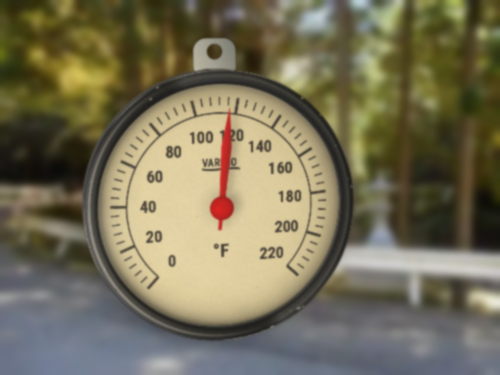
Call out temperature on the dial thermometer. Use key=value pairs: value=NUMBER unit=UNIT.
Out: value=116 unit=°F
